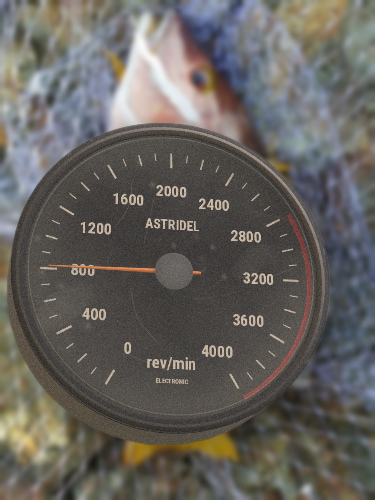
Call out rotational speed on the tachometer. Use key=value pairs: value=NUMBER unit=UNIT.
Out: value=800 unit=rpm
